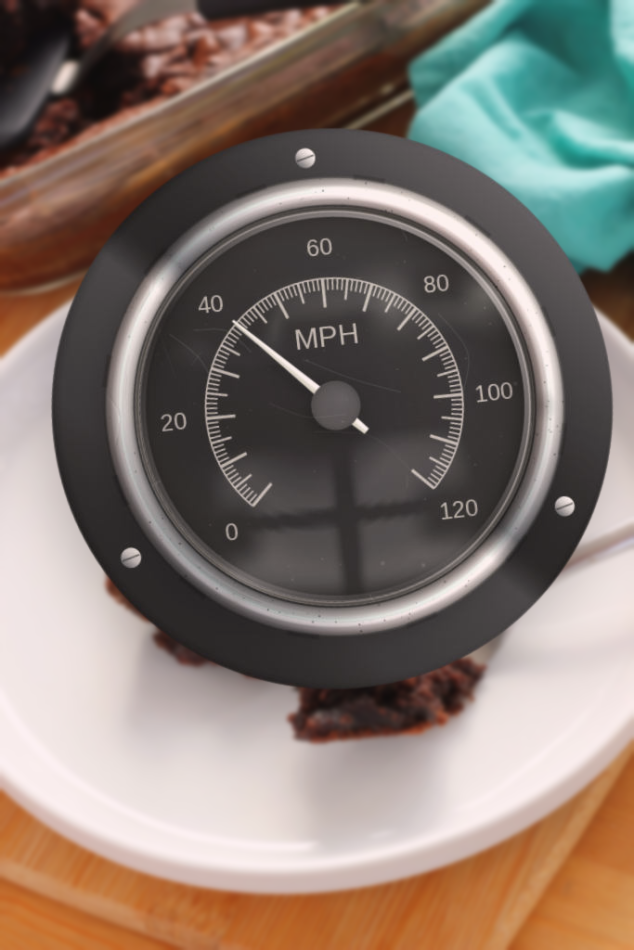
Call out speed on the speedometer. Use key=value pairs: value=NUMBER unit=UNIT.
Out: value=40 unit=mph
